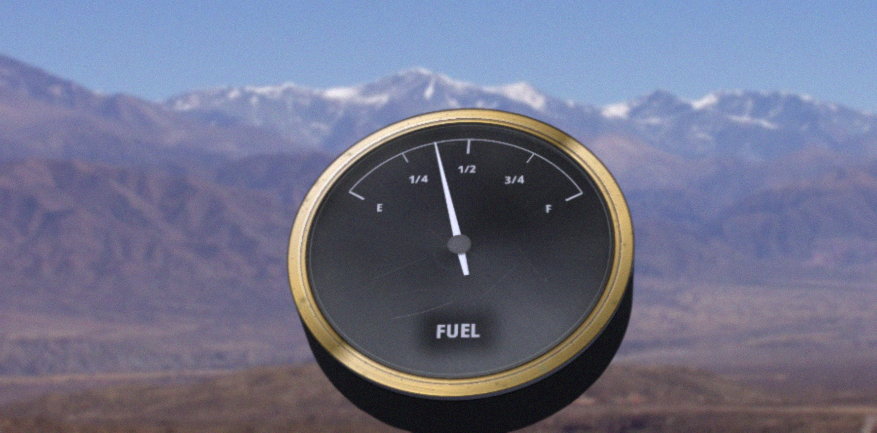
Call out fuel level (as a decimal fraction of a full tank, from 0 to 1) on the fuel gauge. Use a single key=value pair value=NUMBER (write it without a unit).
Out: value=0.375
